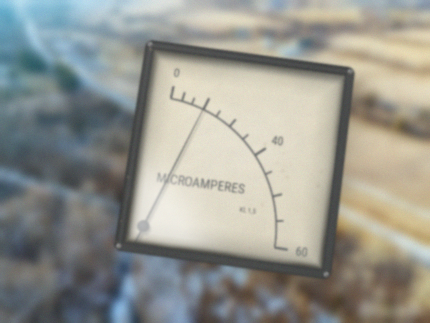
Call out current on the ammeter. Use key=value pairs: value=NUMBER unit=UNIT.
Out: value=20 unit=µA
